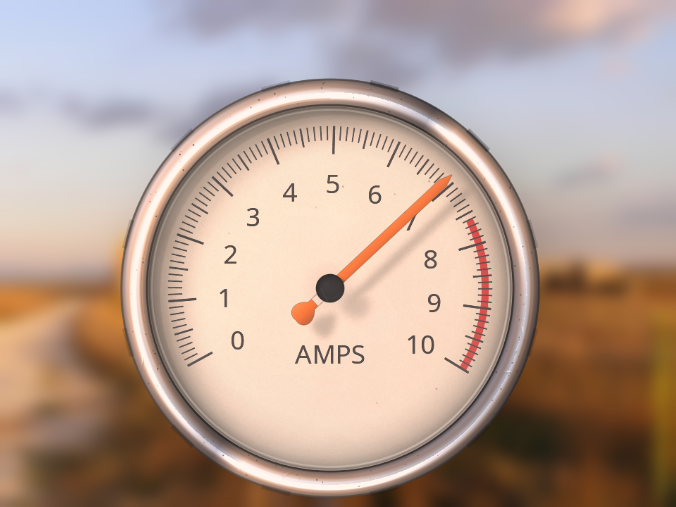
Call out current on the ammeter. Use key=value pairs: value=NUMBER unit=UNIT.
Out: value=6.9 unit=A
